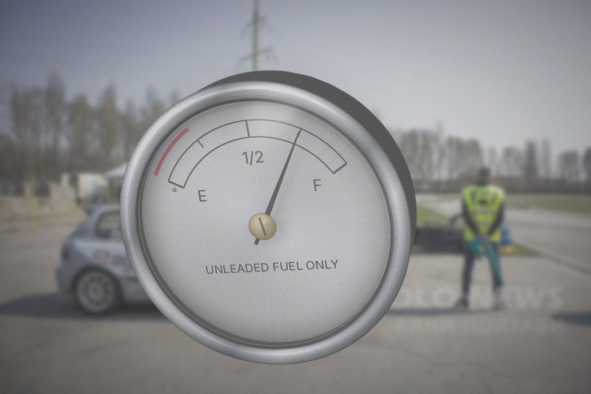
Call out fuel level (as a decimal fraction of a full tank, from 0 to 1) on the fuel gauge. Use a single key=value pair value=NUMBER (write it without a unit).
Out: value=0.75
